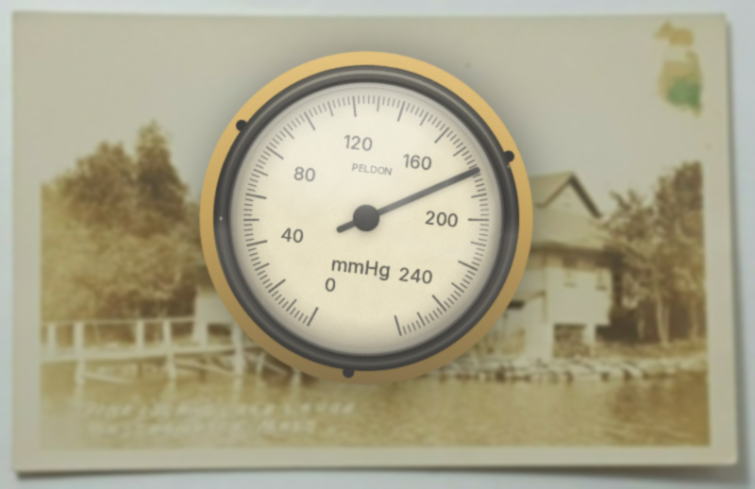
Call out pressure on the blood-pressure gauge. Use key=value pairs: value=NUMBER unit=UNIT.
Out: value=180 unit=mmHg
